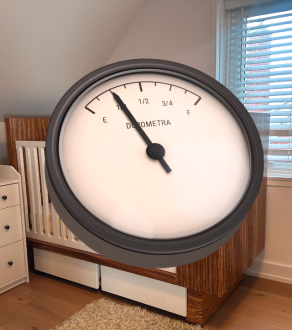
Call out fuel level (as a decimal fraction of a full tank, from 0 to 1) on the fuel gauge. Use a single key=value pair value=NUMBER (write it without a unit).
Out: value=0.25
